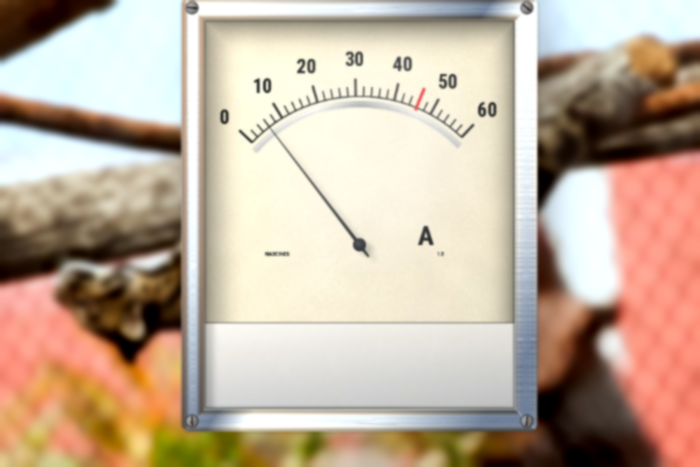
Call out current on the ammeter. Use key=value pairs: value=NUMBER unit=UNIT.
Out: value=6 unit=A
